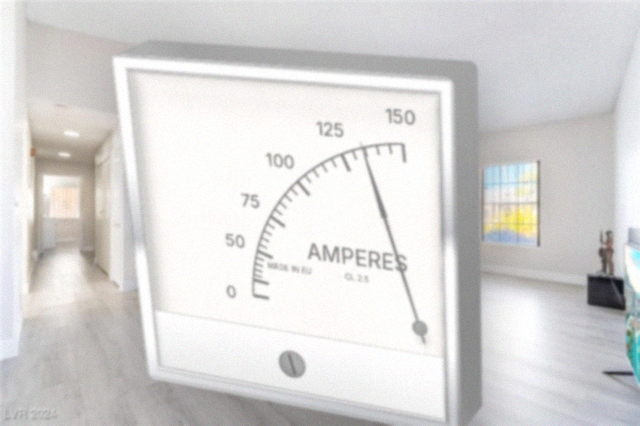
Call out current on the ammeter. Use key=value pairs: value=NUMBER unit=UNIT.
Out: value=135 unit=A
